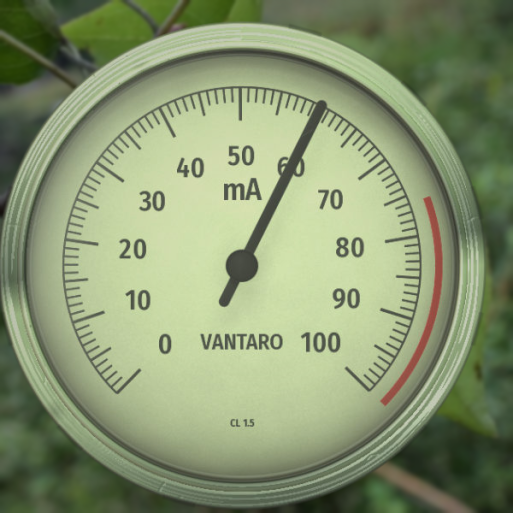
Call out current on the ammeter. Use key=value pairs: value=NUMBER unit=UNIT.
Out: value=60 unit=mA
